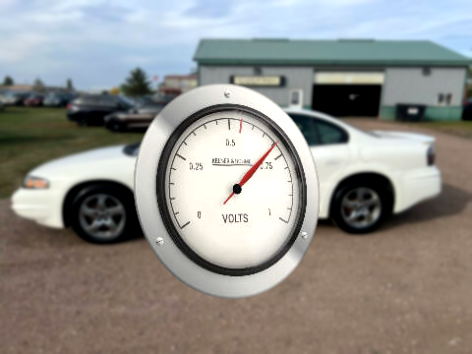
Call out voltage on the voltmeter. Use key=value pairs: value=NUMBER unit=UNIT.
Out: value=0.7 unit=V
